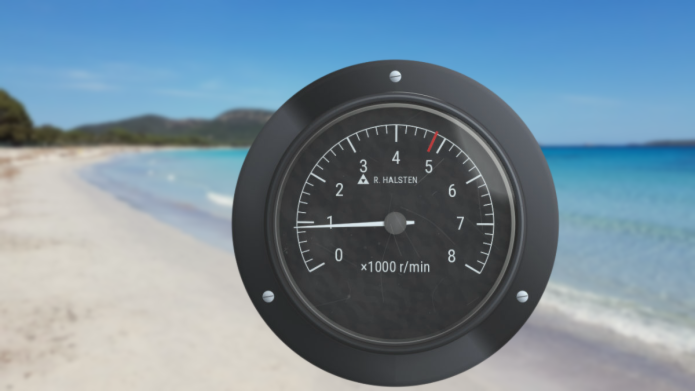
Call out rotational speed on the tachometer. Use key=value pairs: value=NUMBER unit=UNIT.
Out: value=900 unit=rpm
